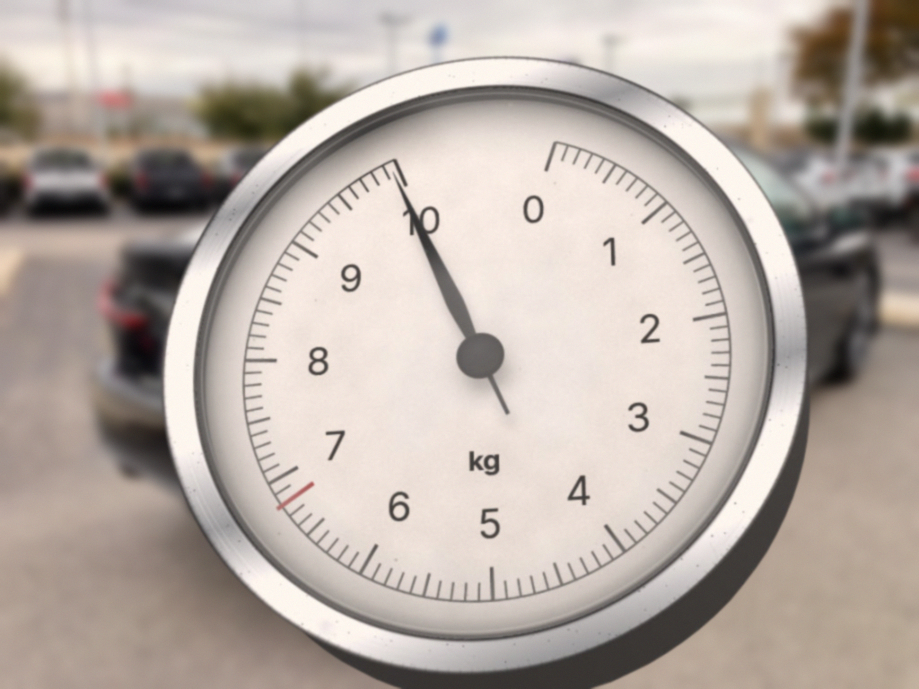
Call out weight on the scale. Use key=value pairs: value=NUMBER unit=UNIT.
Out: value=9.95 unit=kg
